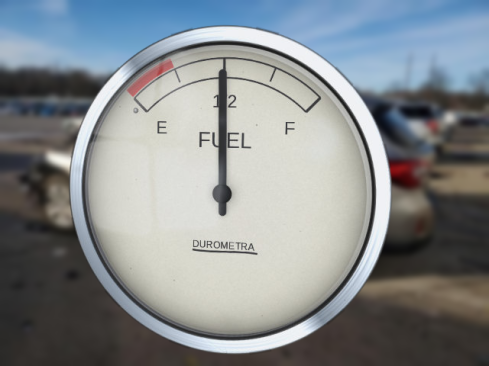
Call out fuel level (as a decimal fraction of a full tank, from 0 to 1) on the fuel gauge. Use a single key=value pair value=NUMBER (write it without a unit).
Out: value=0.5
